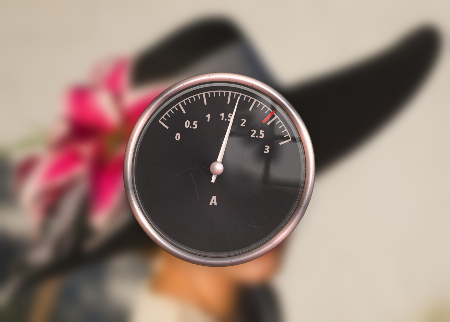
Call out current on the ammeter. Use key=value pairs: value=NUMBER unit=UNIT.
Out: value=1.7 unit=A
